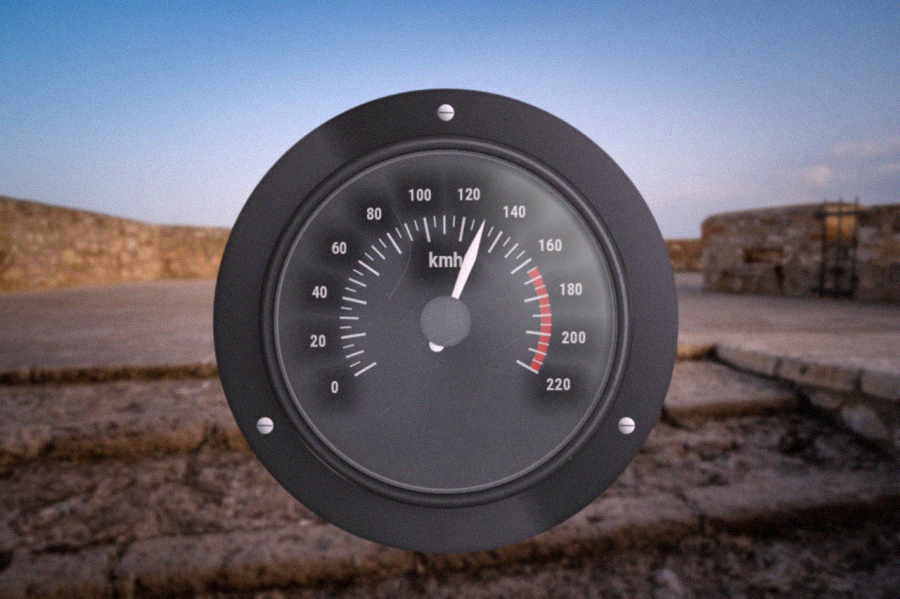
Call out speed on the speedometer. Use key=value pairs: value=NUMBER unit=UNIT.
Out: value=130 unit=km/h
